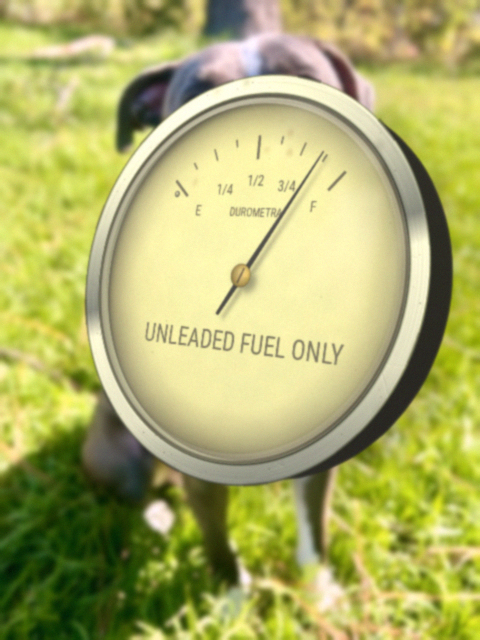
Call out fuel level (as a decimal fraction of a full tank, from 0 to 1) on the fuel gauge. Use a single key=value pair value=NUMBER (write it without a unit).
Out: value=0.875
